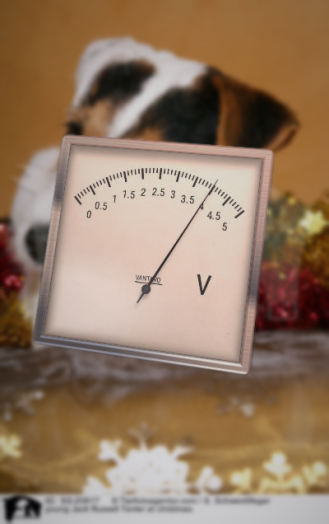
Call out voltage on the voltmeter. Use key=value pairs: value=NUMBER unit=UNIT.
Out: value=4 unit=V
